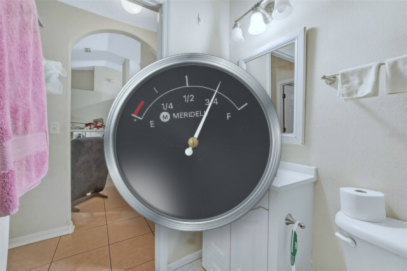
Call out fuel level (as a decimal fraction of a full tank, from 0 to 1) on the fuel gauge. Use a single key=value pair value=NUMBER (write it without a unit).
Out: value=0.75
